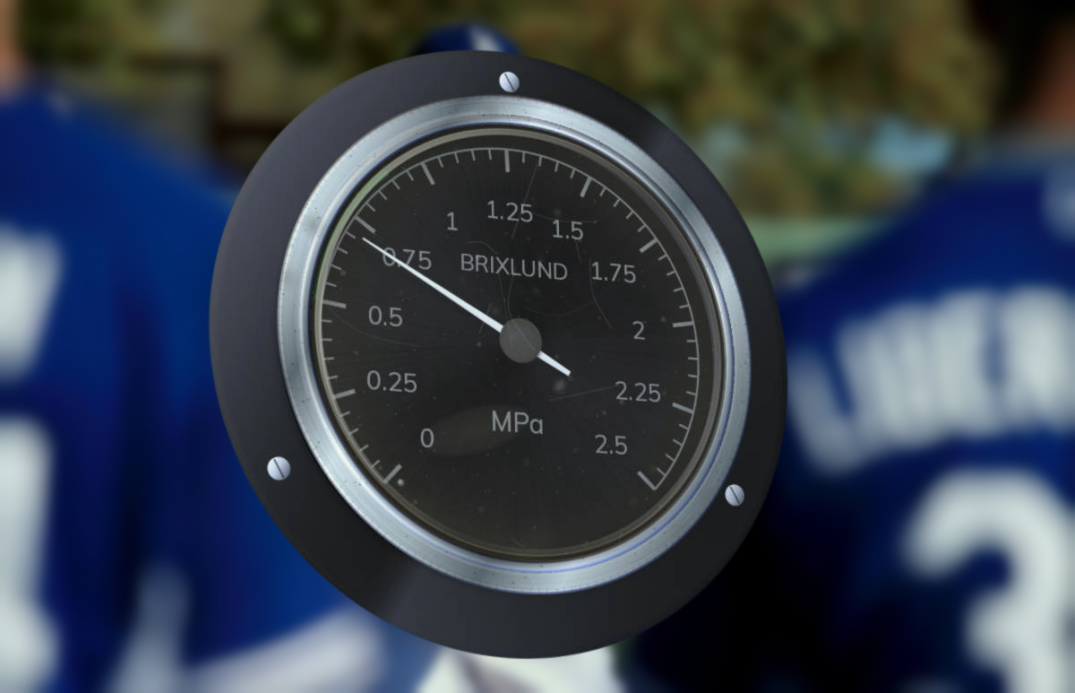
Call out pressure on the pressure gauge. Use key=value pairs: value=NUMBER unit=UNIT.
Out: value=0.7 unit=MPa
